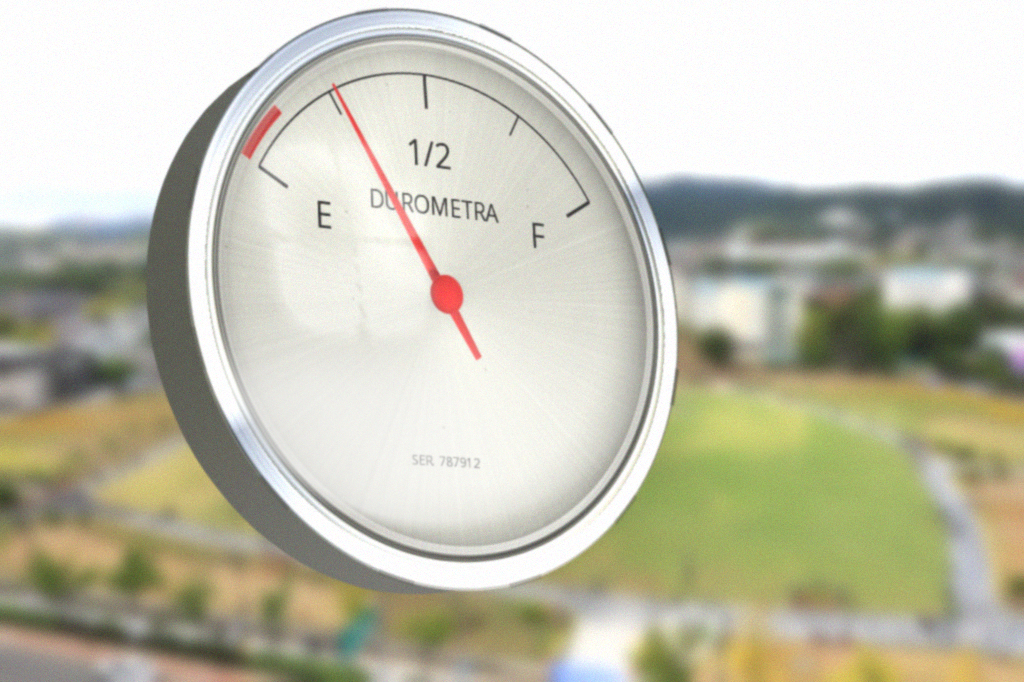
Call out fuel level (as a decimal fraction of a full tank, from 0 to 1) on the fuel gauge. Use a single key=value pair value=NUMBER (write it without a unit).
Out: value=0.25
